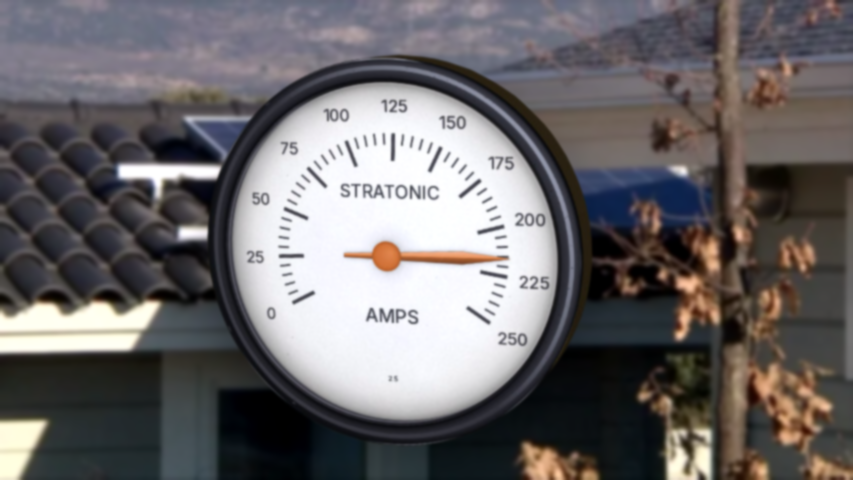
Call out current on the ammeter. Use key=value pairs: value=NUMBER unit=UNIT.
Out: value=215 unit=A
